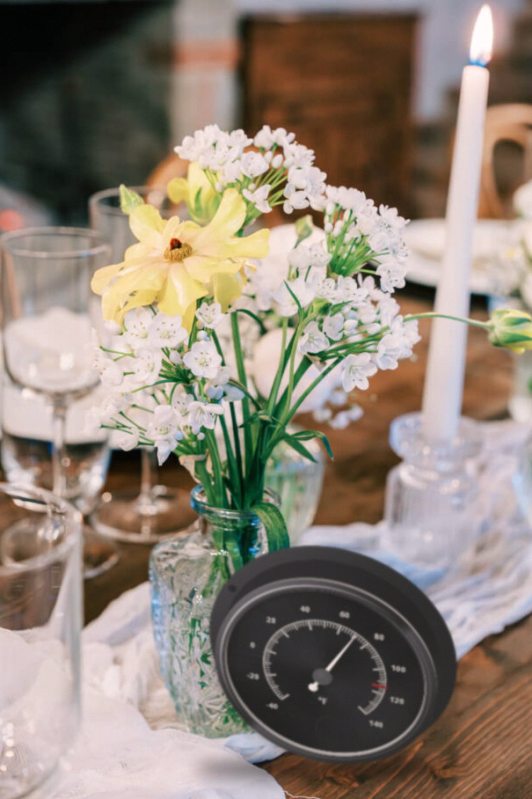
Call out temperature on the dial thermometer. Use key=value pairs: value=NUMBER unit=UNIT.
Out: value=70 unit=°F
